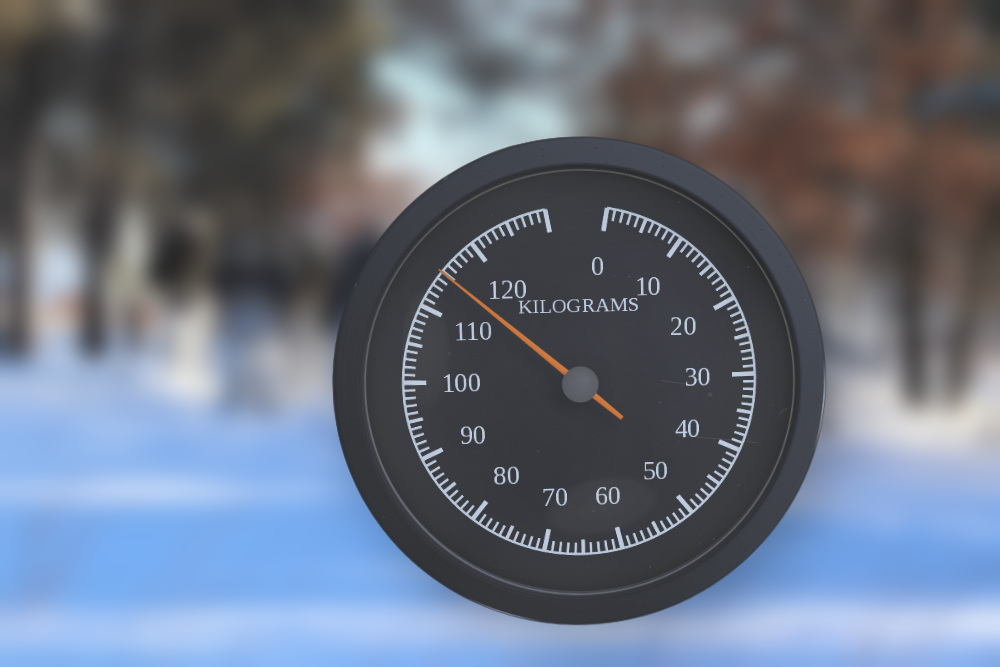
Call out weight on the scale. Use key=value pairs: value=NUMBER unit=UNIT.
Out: value=115 unit=kg
